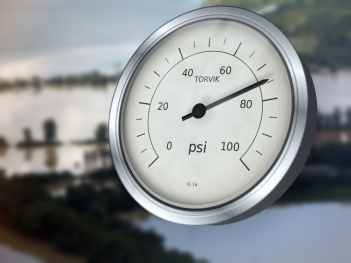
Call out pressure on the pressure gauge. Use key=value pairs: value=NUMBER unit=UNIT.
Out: value=75 unit=psi
